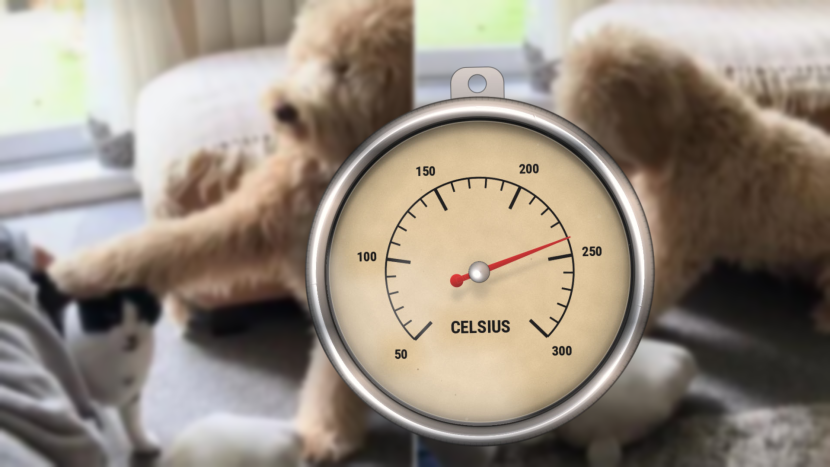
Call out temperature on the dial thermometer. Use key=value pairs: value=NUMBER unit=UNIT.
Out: value=240 unit=°C
